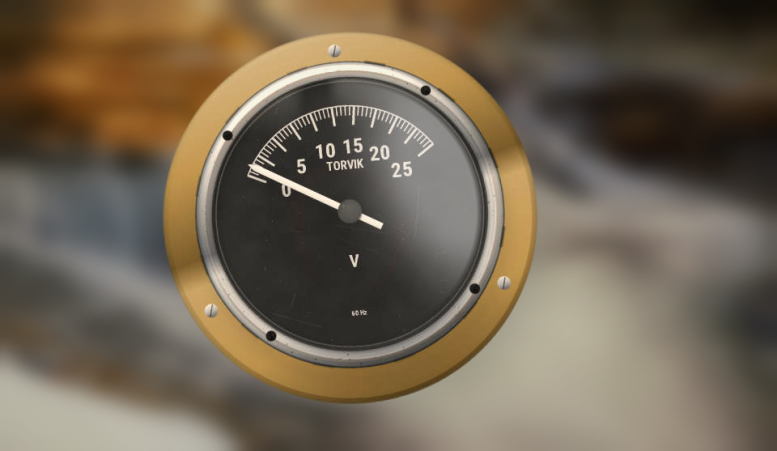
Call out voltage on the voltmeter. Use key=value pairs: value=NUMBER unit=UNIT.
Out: value=1 unit=V
